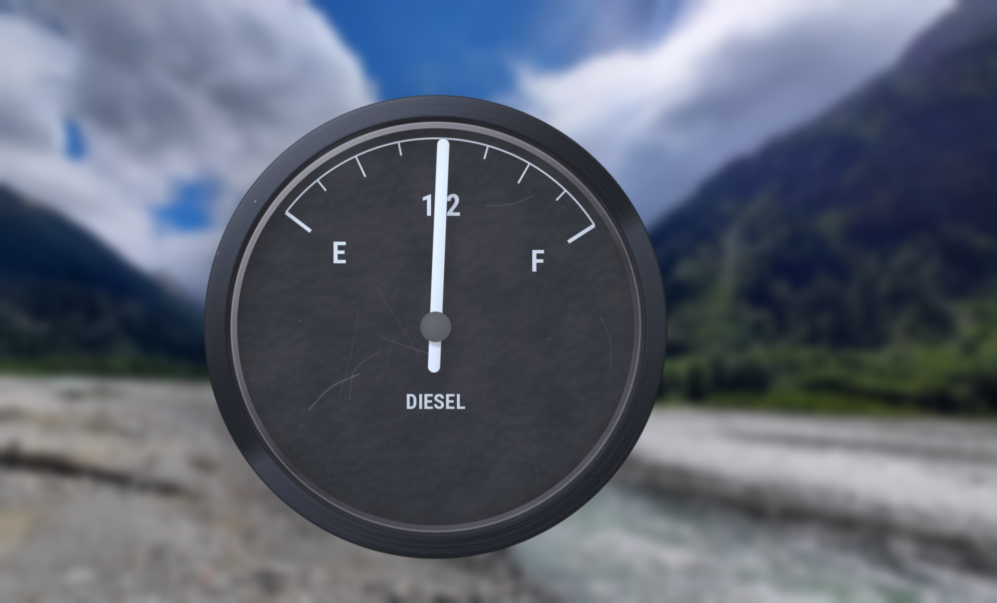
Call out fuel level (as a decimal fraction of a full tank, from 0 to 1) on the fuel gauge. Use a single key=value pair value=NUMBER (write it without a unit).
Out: value=0.5
